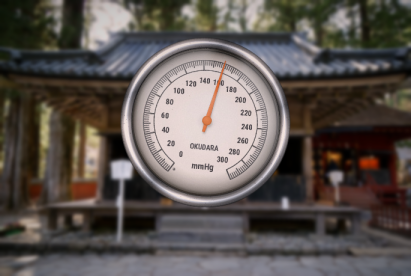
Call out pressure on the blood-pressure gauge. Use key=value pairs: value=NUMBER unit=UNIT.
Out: value=160 unit=mmHg
